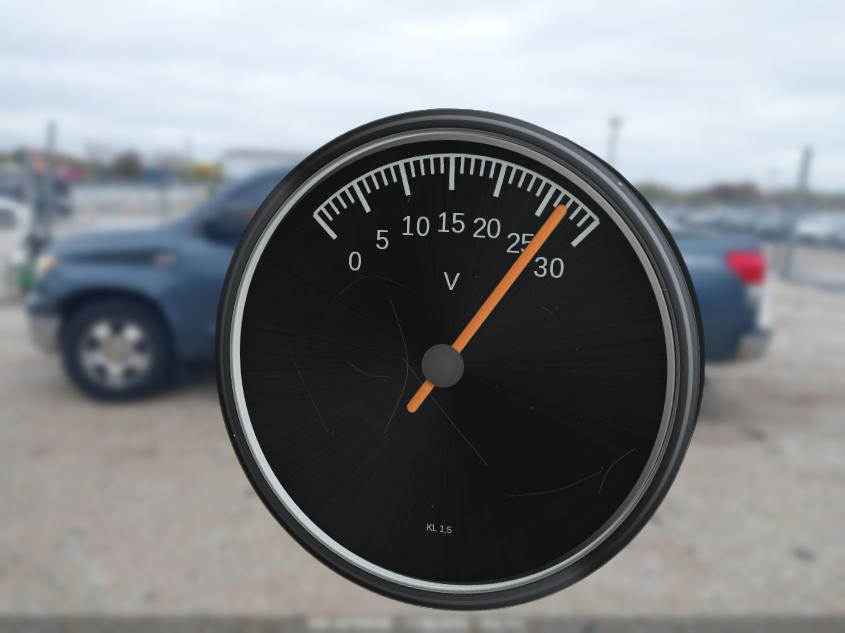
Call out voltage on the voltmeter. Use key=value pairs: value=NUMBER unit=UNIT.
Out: value=27 unit=V
